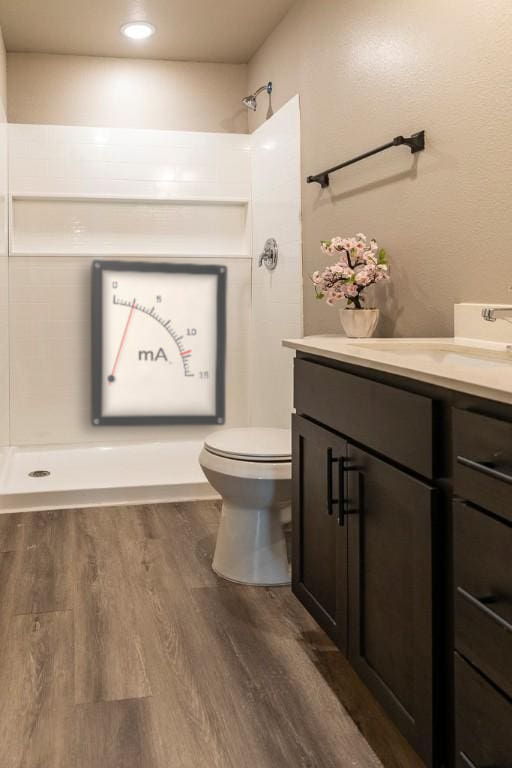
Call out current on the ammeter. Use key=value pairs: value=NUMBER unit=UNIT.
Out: value=2.5 unit=mA
